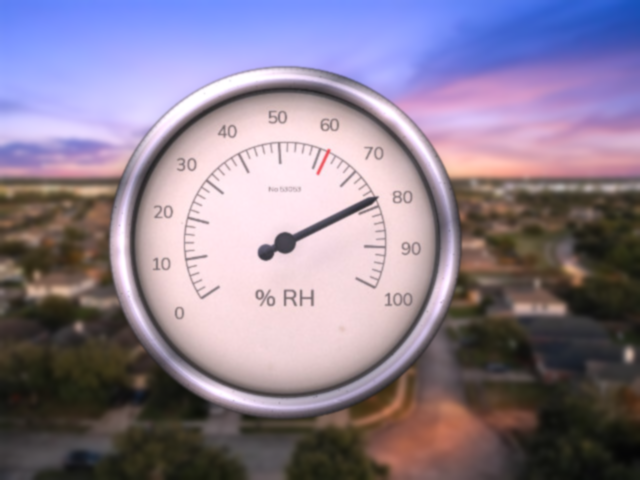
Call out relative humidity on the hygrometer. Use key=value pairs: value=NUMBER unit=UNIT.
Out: value=78 unit=%
